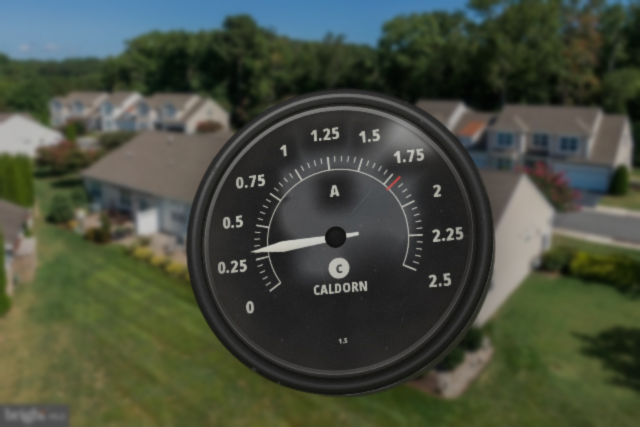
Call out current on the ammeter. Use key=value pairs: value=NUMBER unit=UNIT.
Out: value=0.3 unit=A
